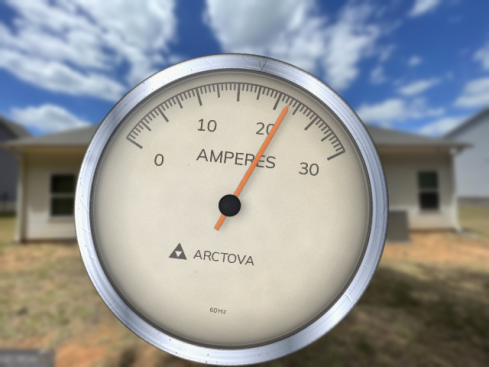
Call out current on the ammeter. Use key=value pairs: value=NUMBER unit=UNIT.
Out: value=21.5 unit=A
